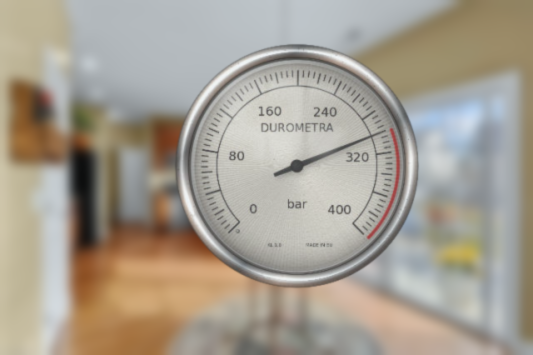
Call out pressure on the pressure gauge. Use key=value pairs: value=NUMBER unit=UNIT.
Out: value=300 unit=bar
